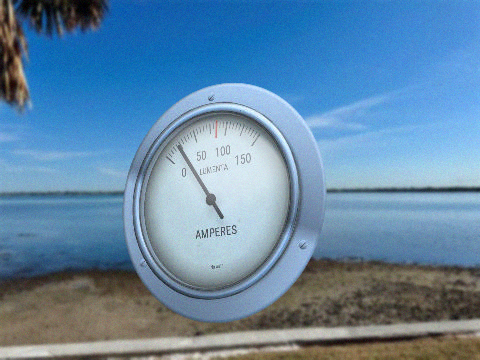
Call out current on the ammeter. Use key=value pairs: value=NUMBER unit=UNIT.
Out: value=25 unit=A
